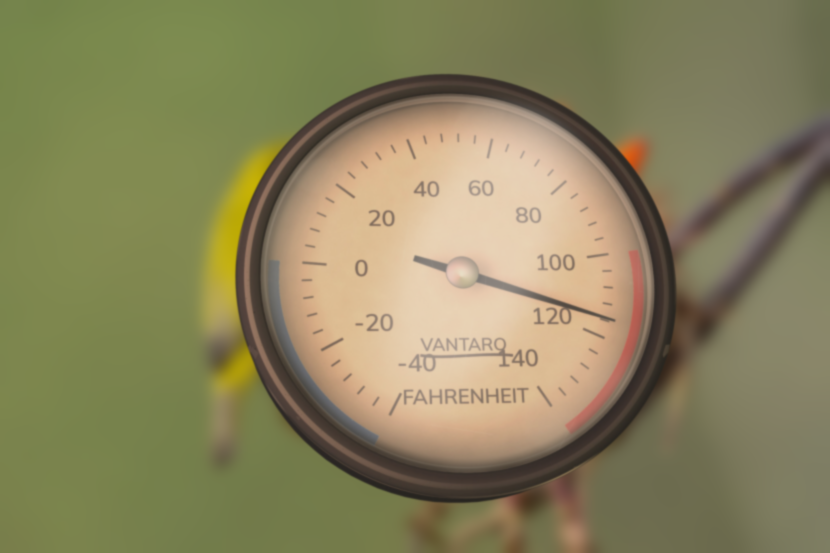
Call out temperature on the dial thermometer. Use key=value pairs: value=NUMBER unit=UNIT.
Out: value=116 unit=°F
